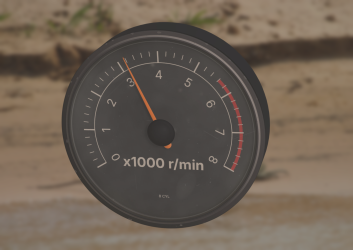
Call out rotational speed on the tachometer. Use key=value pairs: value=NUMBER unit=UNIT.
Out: value=3200 unit=rpm
